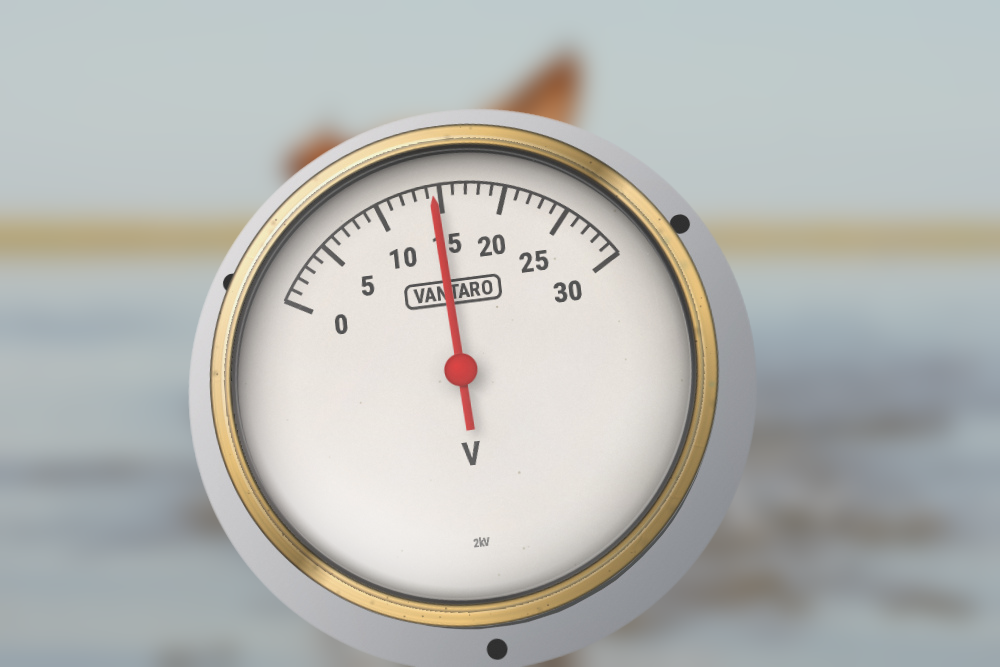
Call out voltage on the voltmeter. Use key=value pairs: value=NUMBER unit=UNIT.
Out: value=14.5 unit=V
